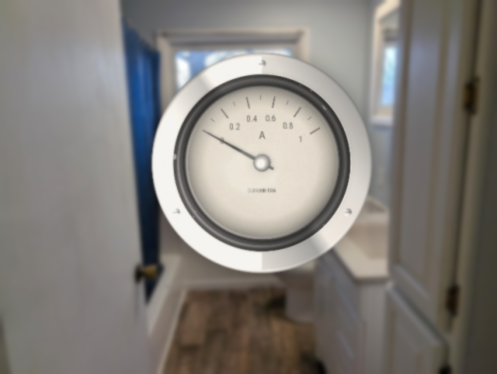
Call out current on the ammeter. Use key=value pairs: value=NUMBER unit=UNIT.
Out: value=0 unit=A
